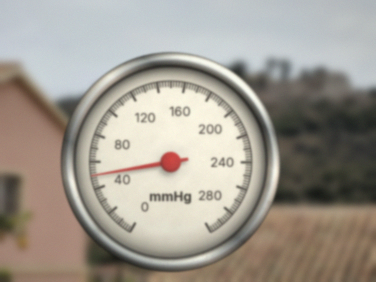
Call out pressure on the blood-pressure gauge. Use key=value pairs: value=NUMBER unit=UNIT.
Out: value=50 unit=mmHg
